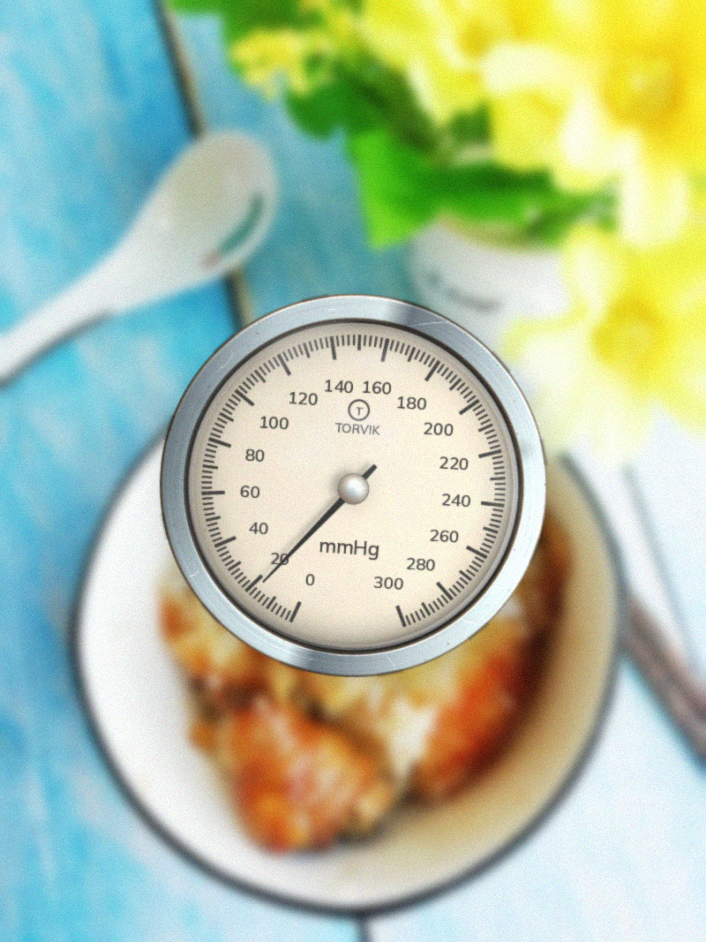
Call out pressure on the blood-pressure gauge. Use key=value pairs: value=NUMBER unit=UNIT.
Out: value=18 unit=mmHg
